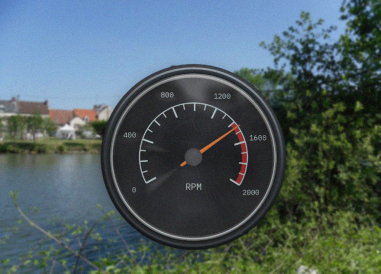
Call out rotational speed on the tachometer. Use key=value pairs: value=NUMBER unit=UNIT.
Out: value=1450 unit=rpm
